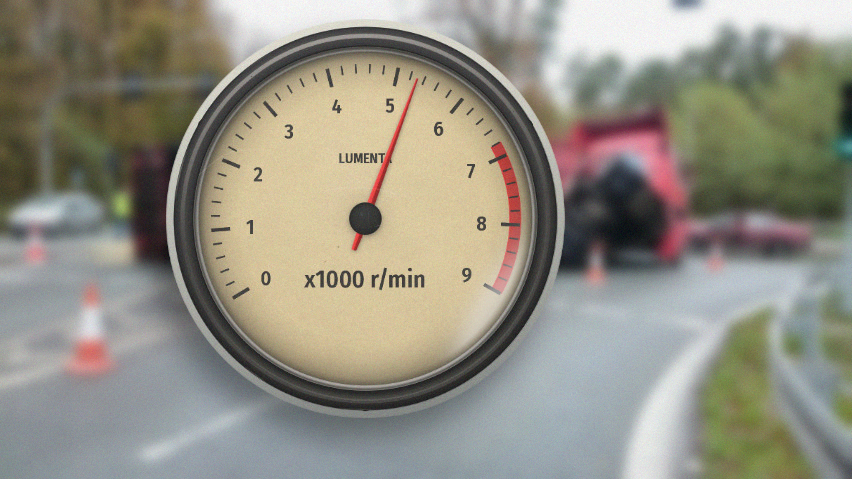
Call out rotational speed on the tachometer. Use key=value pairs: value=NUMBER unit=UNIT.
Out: value=5300 unit=rpm
